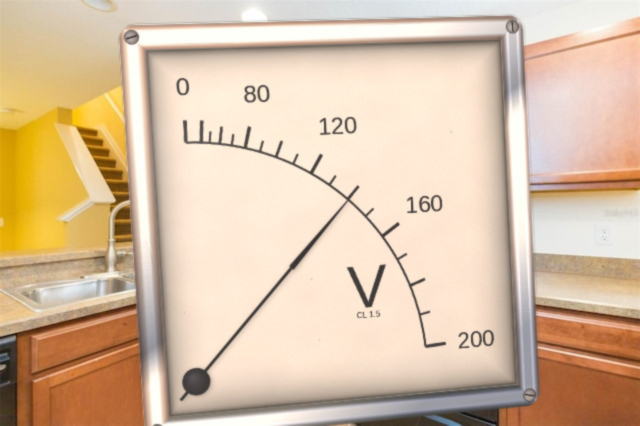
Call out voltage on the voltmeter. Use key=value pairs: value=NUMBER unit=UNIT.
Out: value=140 unit=V
